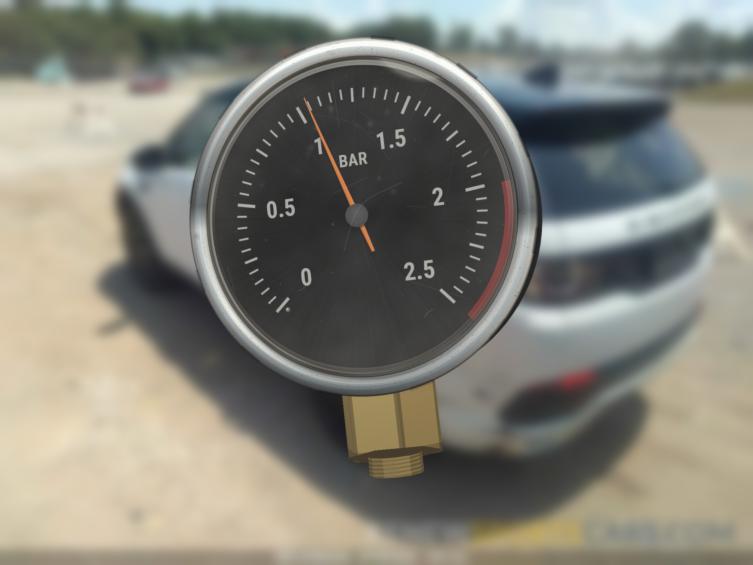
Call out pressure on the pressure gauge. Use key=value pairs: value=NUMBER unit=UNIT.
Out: value=1.05 unit=bar
